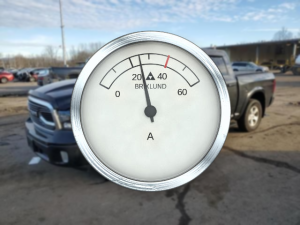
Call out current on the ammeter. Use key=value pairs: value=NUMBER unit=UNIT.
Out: value=25 unit=A
